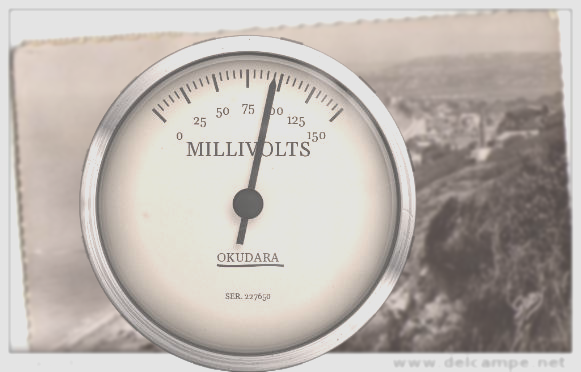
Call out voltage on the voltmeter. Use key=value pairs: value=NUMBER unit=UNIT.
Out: value=95 unit=mV
